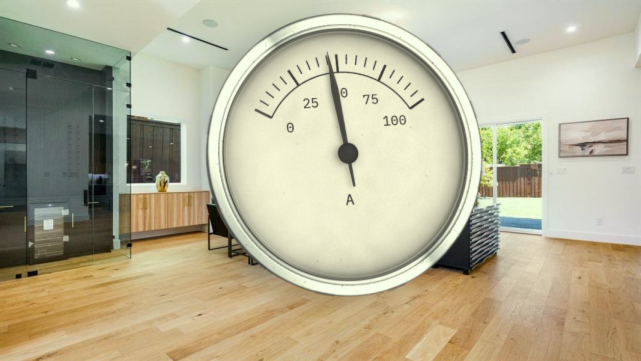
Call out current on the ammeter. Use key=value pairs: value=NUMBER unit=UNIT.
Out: value=45 unit=A
